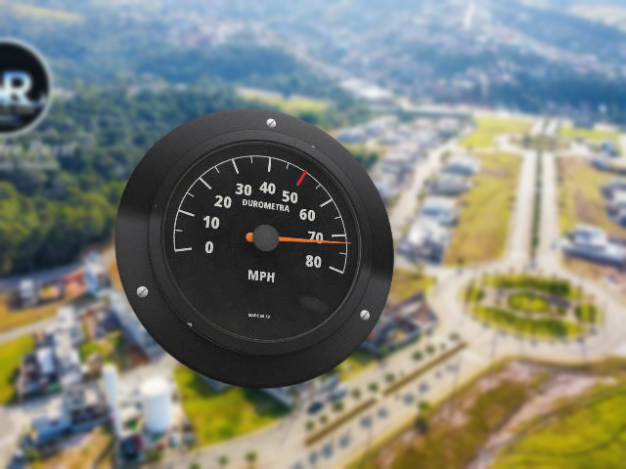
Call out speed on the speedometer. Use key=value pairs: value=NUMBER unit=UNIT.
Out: value=72.5 unit=mph
